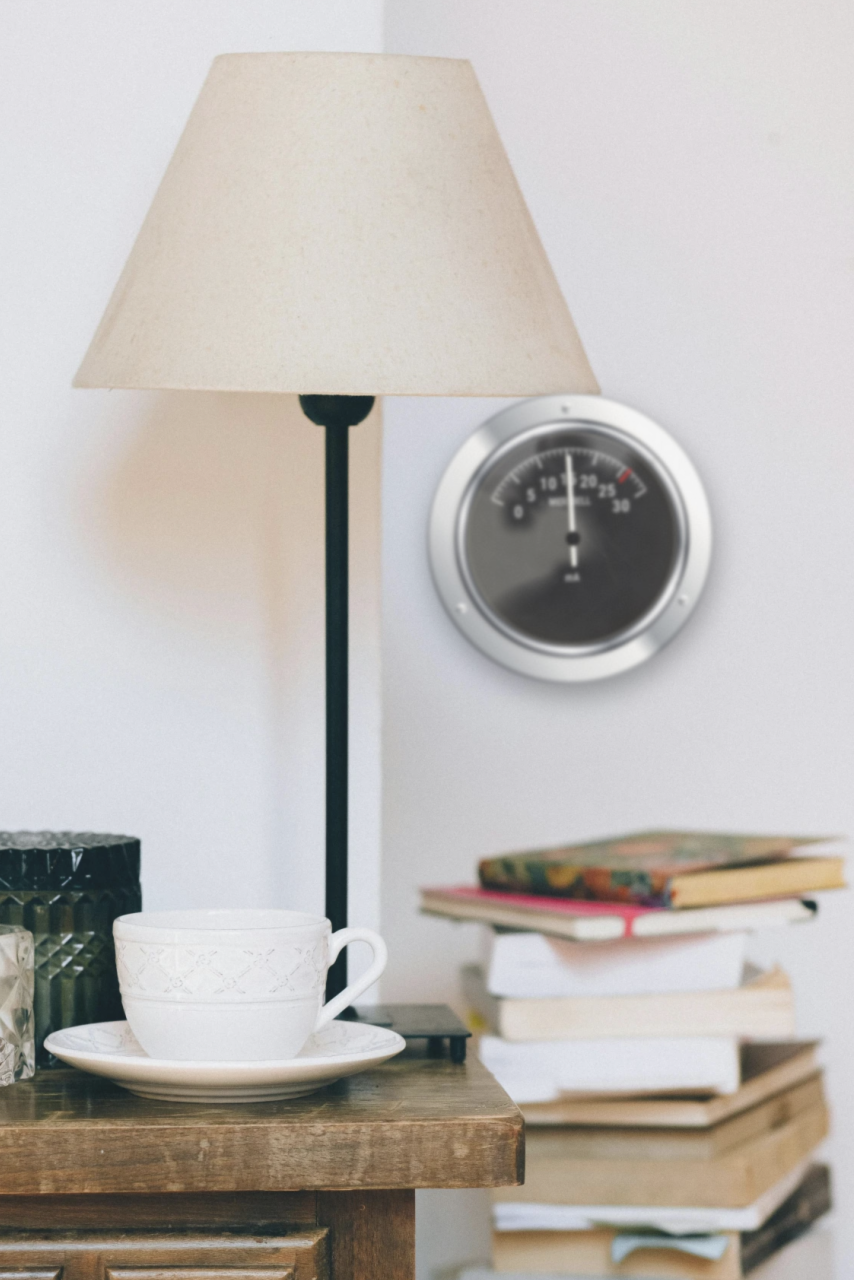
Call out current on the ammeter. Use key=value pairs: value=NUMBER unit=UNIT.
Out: value=15 unit=mA
